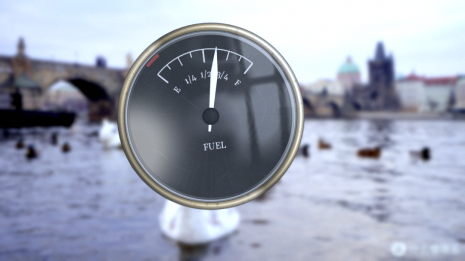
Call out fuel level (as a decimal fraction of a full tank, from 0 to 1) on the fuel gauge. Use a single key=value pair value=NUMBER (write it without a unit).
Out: value=0.625
